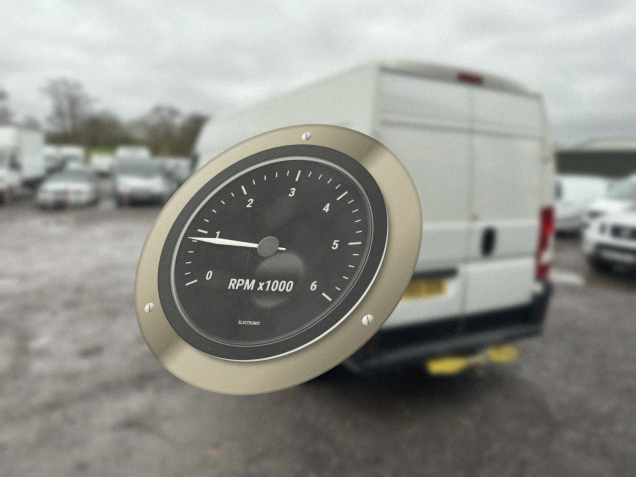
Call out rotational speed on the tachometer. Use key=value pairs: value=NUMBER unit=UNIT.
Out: value=800 unit=rpm
